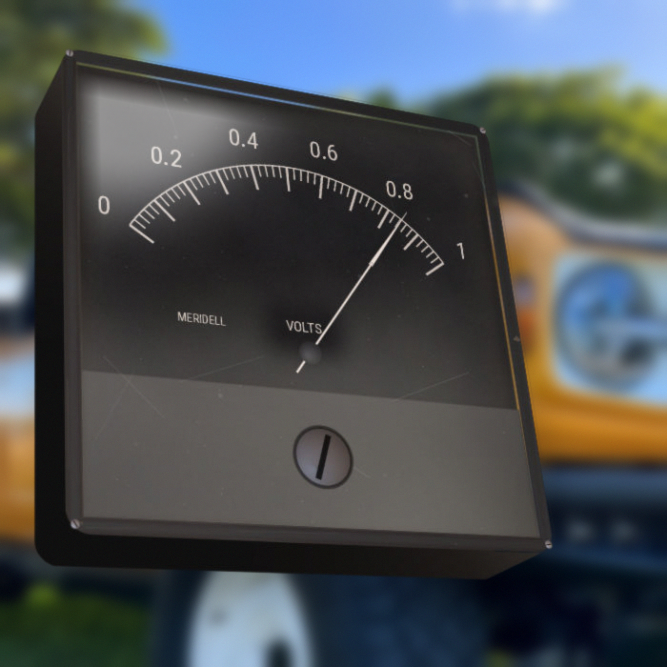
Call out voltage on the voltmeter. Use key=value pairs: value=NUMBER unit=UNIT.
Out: value=0.84 unit=V
